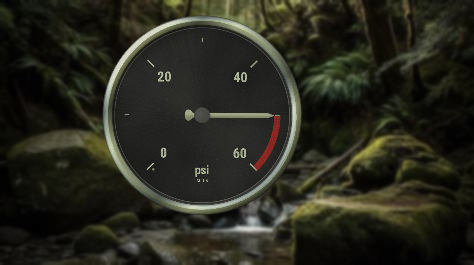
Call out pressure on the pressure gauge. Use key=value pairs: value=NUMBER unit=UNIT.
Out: value=50 unit=psi
